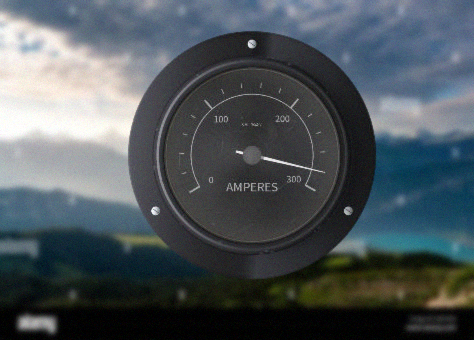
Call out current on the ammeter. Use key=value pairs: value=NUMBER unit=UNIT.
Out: value=280 unit=A
